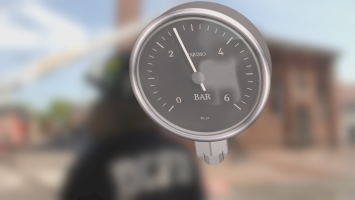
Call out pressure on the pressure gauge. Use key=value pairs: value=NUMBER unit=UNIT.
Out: value=2.6 unit=bar
